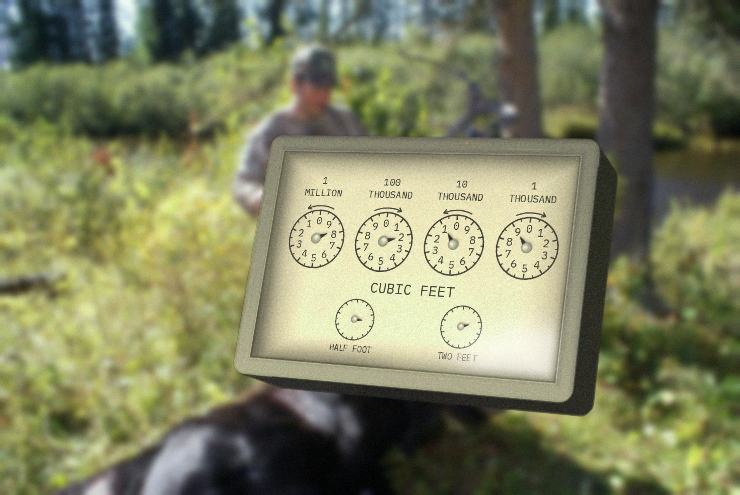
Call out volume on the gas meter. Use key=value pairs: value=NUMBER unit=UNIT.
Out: value=820900 unit=ft³
